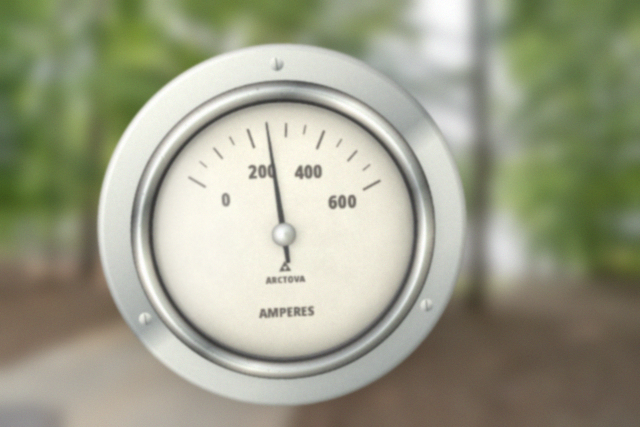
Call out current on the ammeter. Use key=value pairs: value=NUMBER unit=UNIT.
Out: value=250 unit=A
